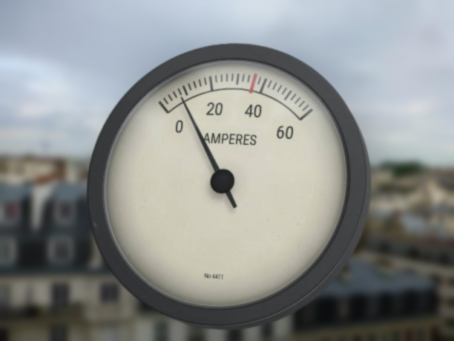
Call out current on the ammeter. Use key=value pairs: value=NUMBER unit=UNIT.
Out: value=8 unit=A
